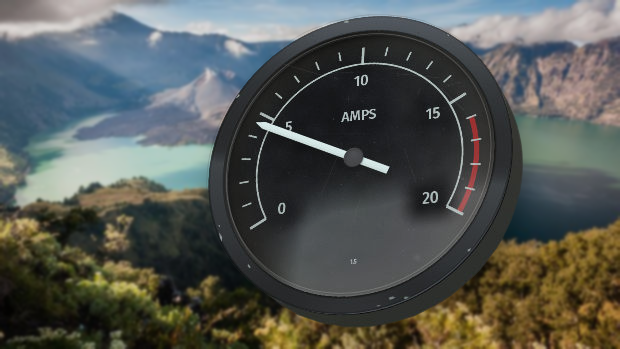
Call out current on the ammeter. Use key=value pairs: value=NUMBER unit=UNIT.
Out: value=4.5 unit=A
